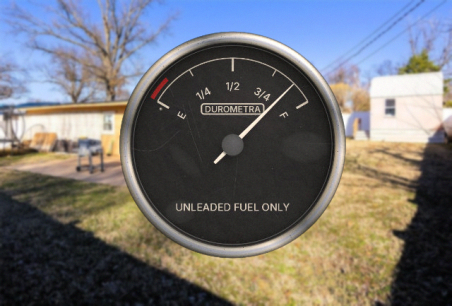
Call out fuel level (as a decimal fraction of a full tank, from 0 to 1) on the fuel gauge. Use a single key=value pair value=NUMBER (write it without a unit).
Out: value=0.875
